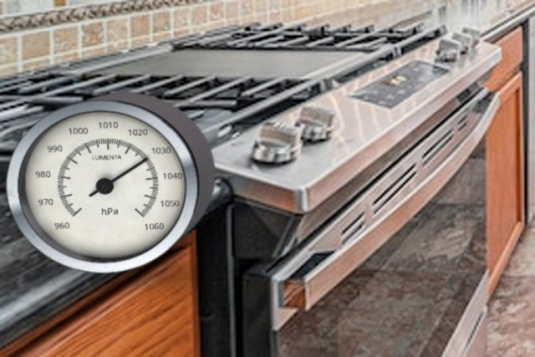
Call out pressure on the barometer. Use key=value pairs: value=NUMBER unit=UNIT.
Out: value=1030 unit=hPa
